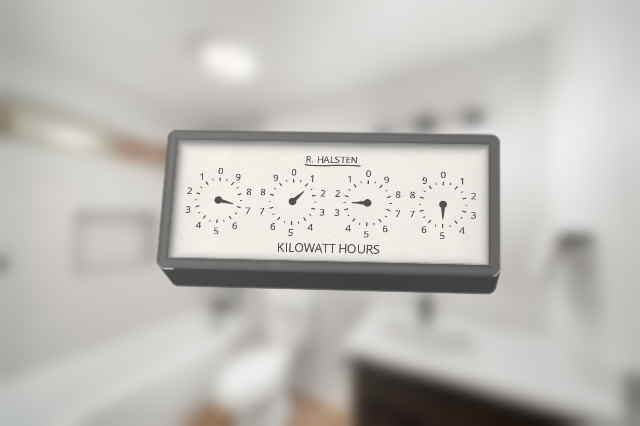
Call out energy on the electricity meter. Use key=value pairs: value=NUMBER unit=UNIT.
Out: value=7125 unit=kWh
